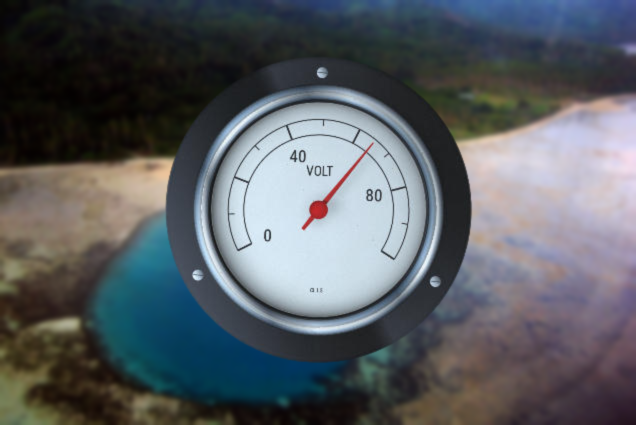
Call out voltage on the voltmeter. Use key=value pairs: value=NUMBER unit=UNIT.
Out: value=65 unit=V
